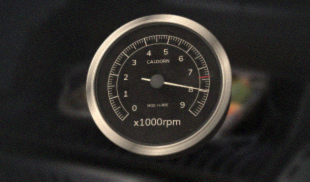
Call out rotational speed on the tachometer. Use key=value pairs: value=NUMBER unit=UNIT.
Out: value=8000 unit=rpm
